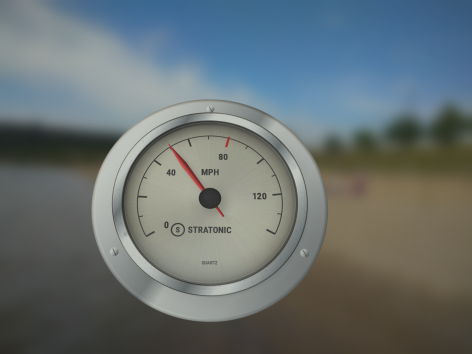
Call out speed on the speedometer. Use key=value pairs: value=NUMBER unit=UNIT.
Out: value=50 unit=mph
